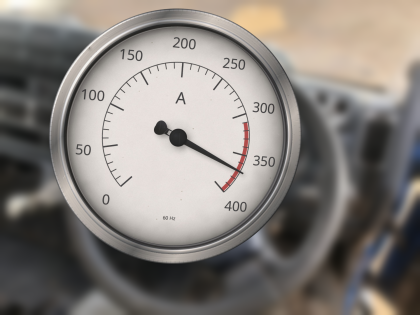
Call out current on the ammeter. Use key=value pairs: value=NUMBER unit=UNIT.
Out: value=370 unit=A
